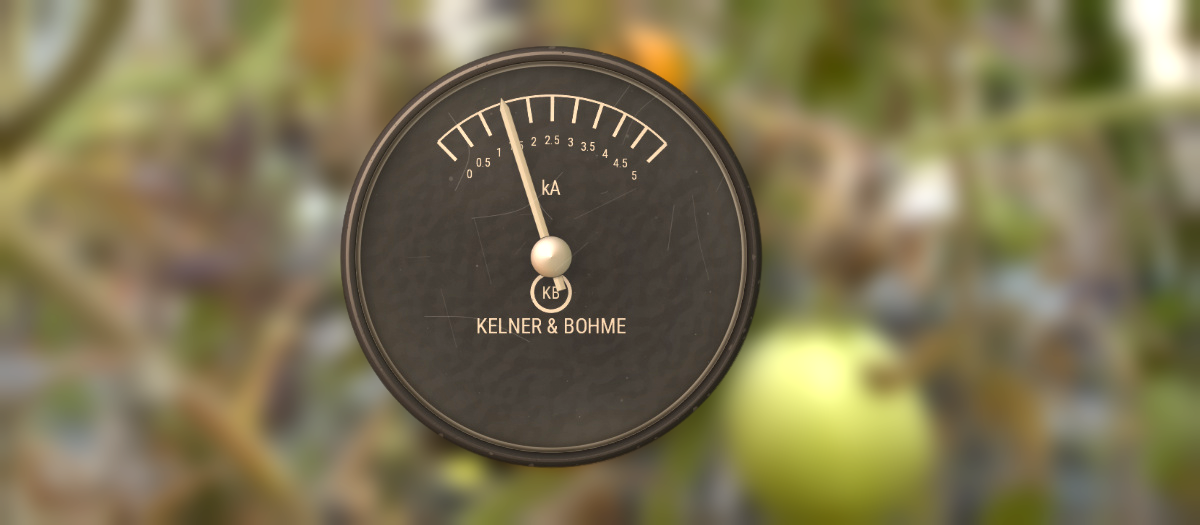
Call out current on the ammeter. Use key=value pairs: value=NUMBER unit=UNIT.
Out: value=1.5 unit=kA
